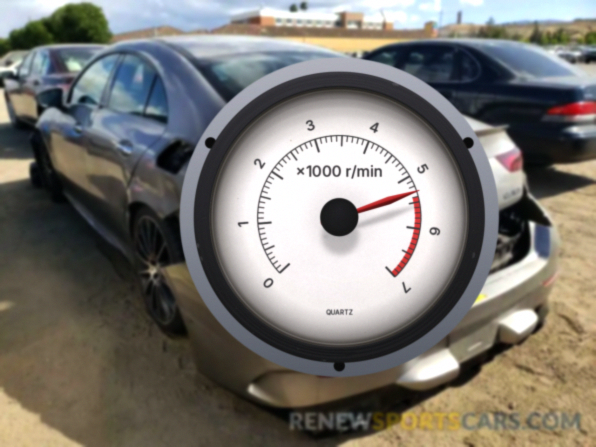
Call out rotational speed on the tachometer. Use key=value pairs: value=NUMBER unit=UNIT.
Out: value=5300 unit=rpm
